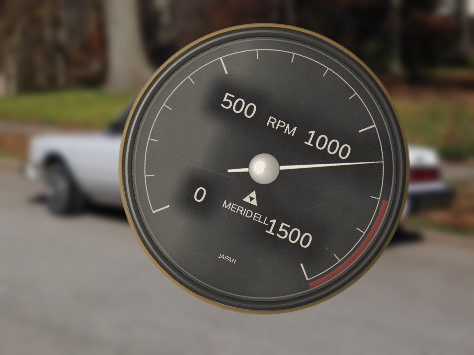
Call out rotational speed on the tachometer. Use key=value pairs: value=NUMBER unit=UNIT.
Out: value=1100 unit=rpm
